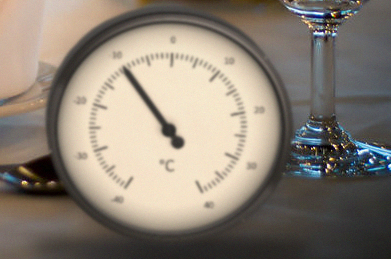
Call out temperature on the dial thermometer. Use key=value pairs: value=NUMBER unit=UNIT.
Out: value=-10 unit=°C
